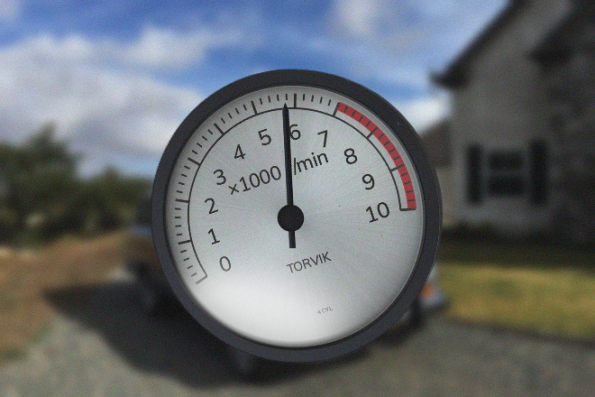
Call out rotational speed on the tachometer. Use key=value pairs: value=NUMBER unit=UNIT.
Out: value=5800 unit=rpm
